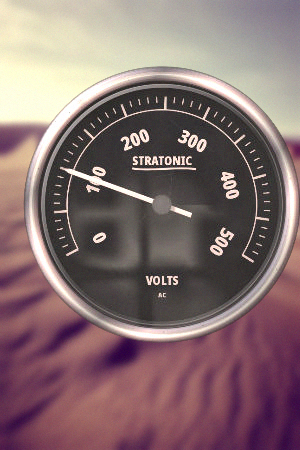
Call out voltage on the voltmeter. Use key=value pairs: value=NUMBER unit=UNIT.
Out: value=100 unit=V
